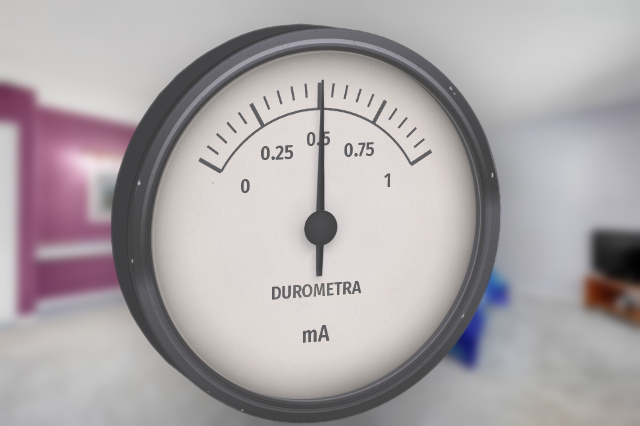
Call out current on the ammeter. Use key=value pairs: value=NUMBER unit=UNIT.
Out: value=0.5 unit=mA
